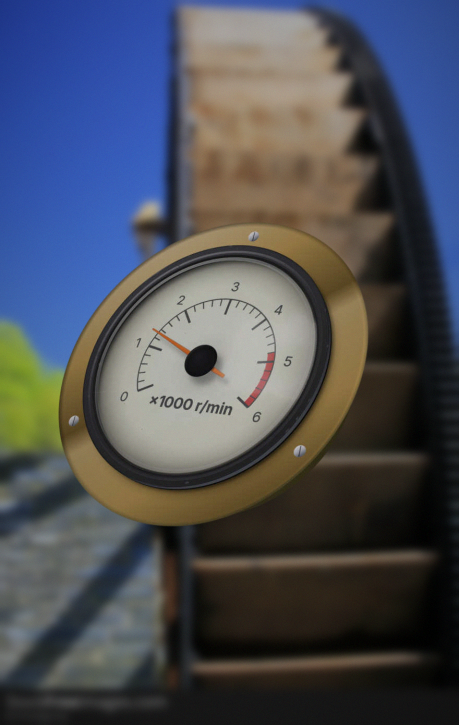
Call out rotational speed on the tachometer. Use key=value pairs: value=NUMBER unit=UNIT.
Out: value=1300 unit=rpm
